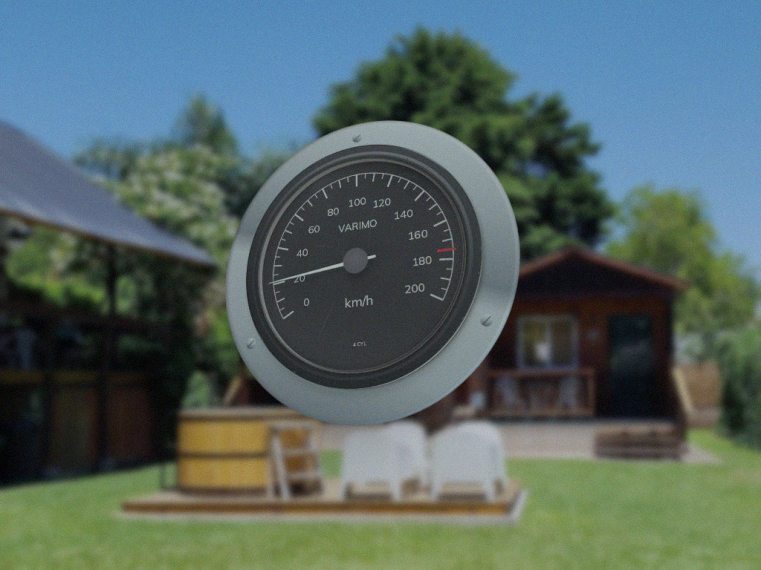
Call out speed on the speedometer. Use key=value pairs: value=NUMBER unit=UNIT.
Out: value=20 unit=km/h
